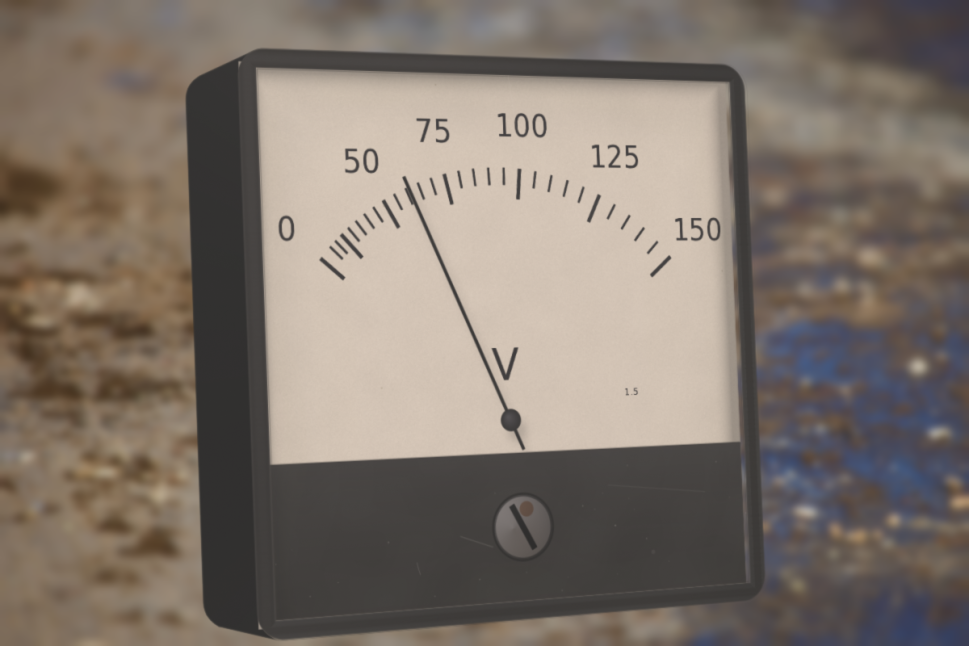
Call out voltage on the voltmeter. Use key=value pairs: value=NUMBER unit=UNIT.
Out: value=60 unit=V
